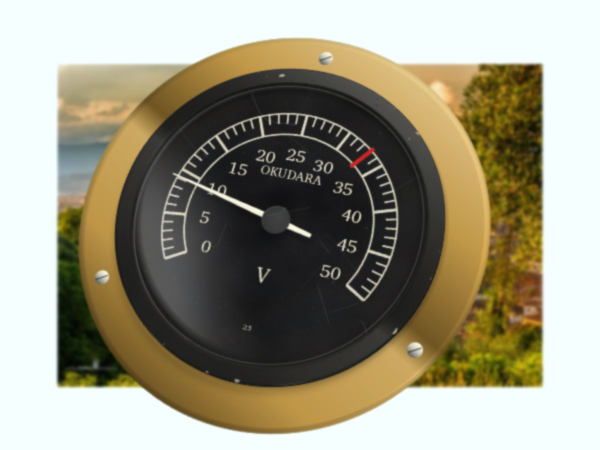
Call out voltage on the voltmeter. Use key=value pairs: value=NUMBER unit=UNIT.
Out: value=9 unit=V
